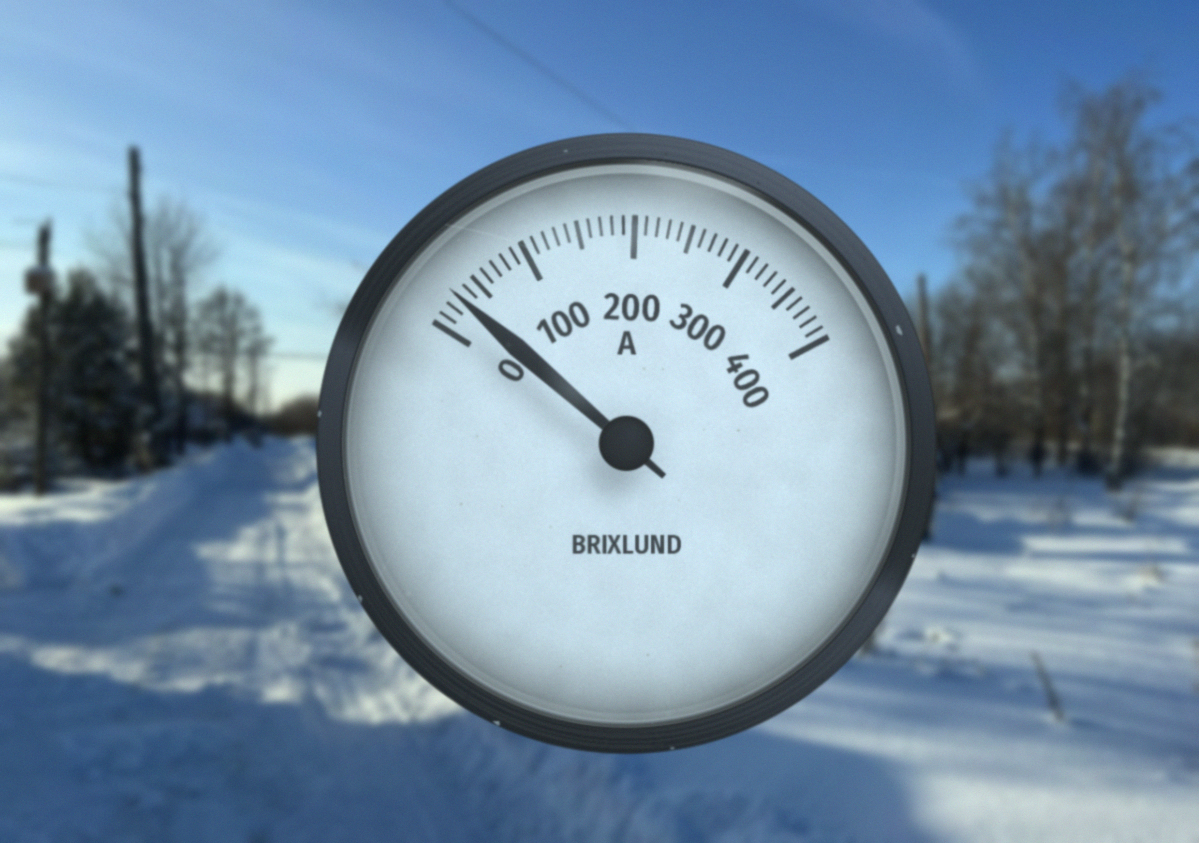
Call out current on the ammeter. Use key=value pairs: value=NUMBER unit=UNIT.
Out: value=30 unit=A
